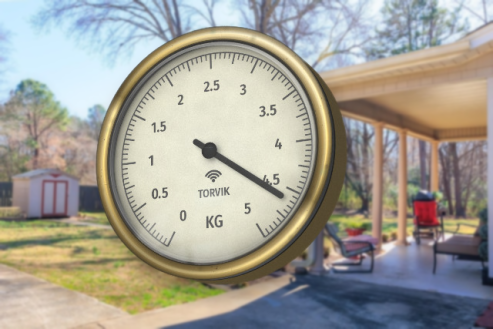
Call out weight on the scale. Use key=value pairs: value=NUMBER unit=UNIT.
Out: value=4.6 unit=kg
